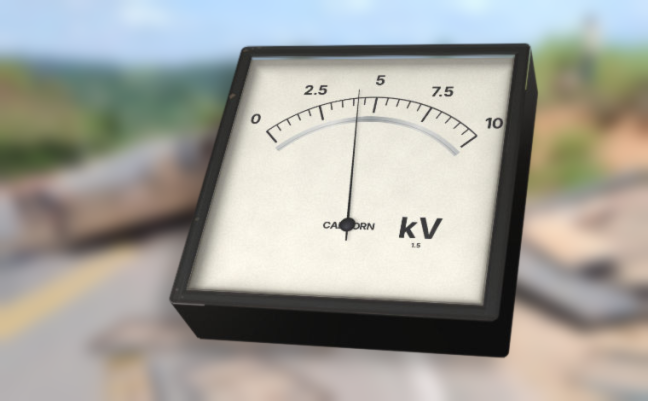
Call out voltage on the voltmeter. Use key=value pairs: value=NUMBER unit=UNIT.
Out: value=4.25 unit=kV
